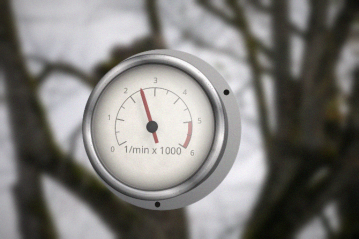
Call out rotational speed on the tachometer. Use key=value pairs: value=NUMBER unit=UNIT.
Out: value=2500 unit=rpm
